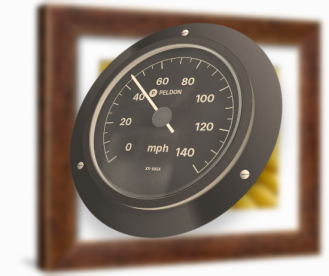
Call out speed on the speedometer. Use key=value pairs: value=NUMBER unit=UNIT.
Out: value=45 unit=mph
